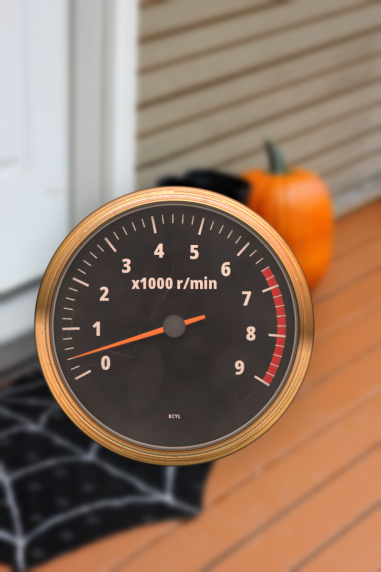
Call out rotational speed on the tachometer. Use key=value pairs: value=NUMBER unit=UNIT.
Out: value=400 unit=rpm
